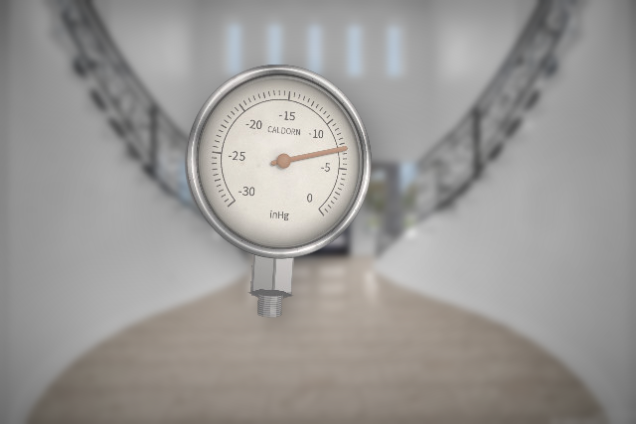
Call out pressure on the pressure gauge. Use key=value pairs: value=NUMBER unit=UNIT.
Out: value=-7 unit=inHg
